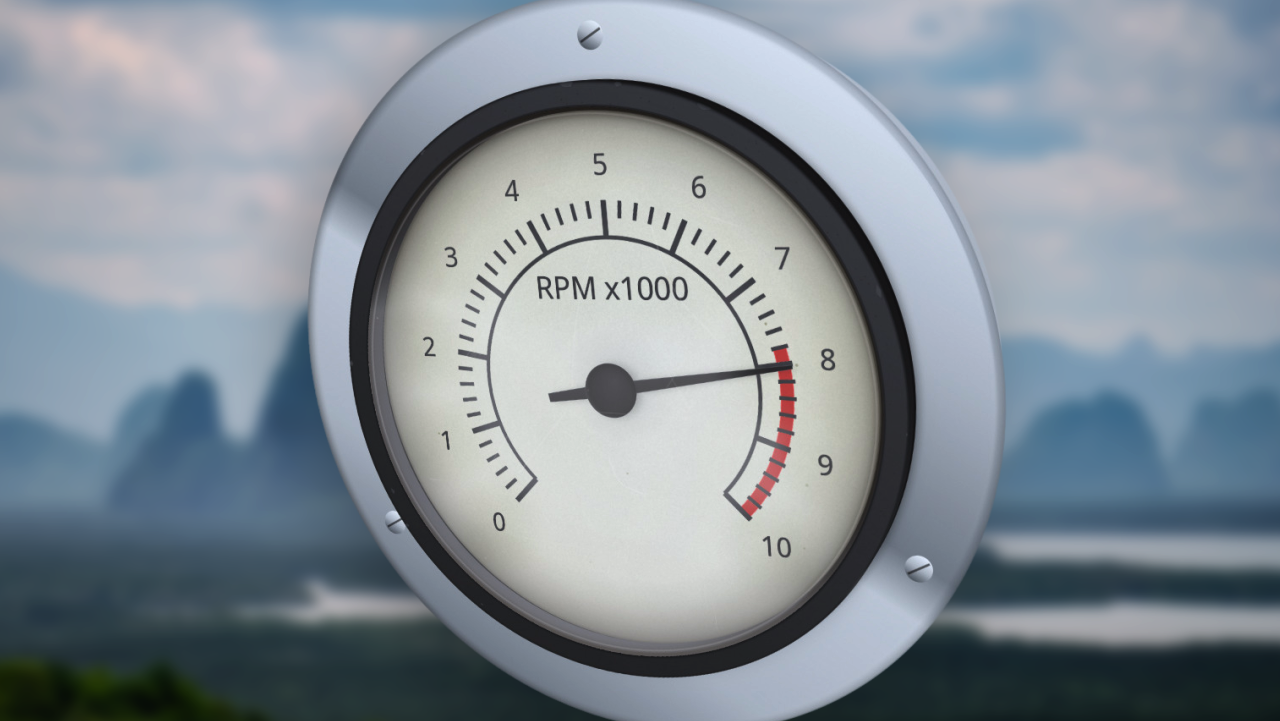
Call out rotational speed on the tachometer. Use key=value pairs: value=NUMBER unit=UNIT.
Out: value=8000 unit=rpm
